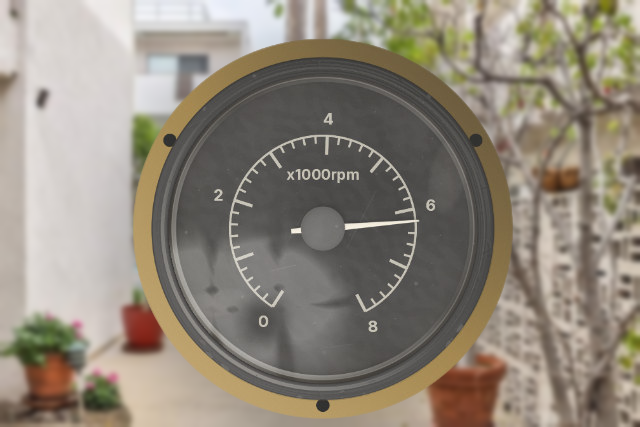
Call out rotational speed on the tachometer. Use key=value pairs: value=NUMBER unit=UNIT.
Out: value=6200 unit=rpm
